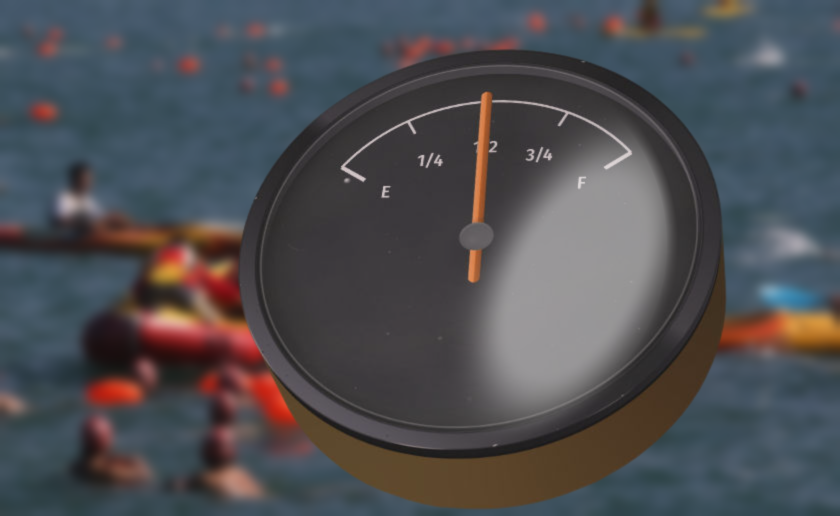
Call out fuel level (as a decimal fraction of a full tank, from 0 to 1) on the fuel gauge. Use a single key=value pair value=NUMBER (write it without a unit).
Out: value=0.5
